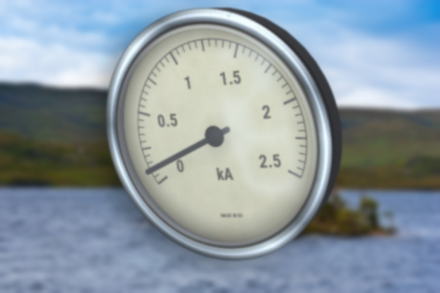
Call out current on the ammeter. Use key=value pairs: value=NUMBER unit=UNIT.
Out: value=0.1 unit=kA
